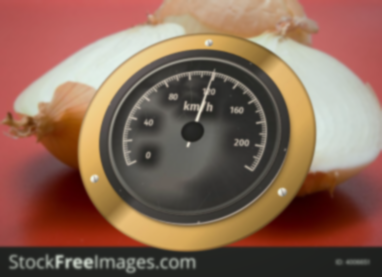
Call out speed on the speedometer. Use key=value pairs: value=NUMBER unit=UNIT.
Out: value=120 unit=km/h
